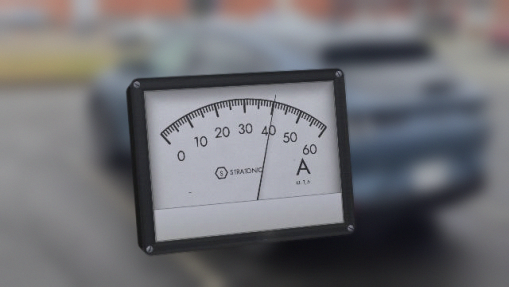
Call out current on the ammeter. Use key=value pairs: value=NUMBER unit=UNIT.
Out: value=40 unit=A
